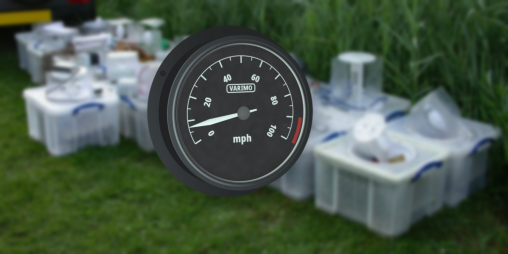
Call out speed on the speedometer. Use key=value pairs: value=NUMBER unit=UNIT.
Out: value=7.5 unit=mph
